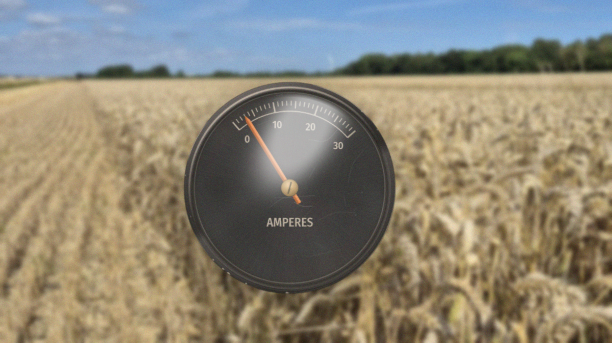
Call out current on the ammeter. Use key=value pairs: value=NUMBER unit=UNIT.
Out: value=3 unit=A
